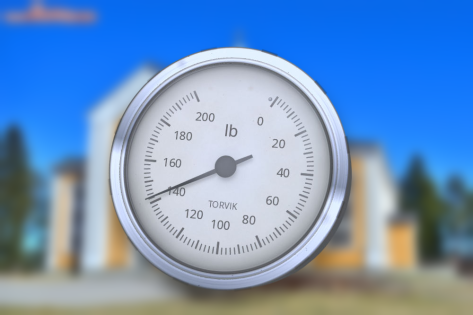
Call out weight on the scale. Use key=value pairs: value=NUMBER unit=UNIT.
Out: value=142 unit=lb
